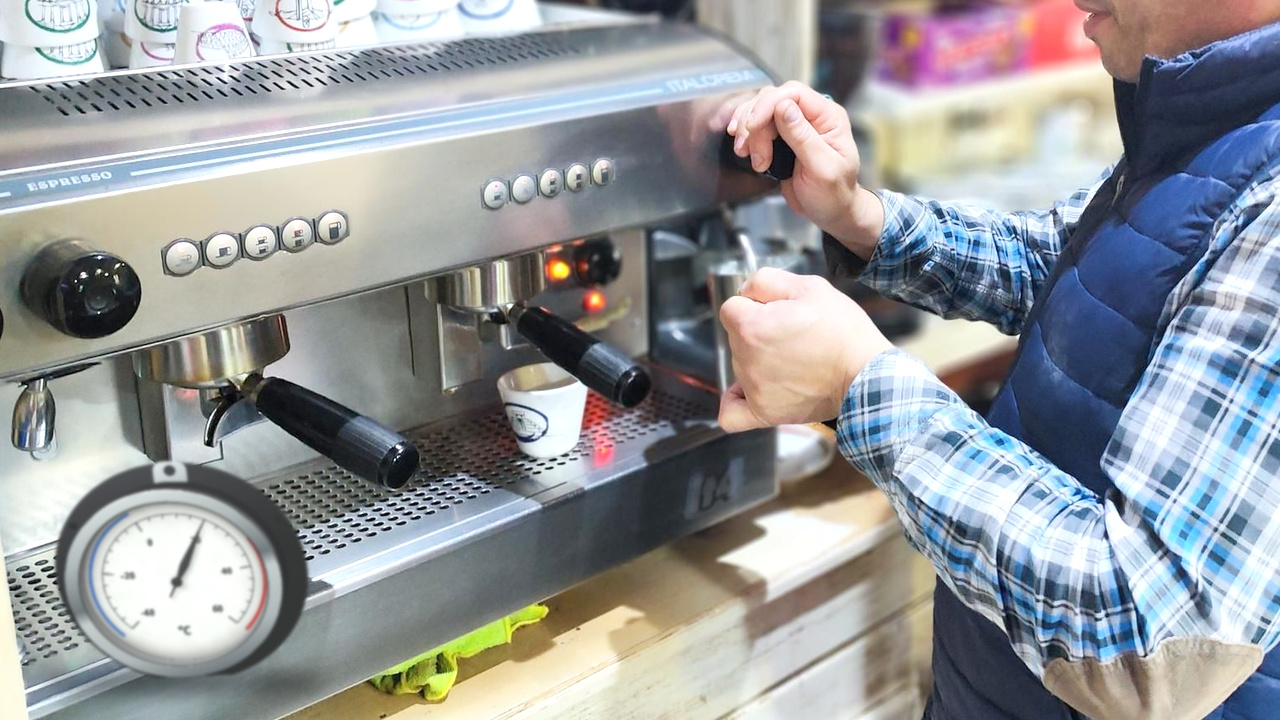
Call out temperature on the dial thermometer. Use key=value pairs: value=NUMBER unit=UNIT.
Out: value=20 unit=°C
